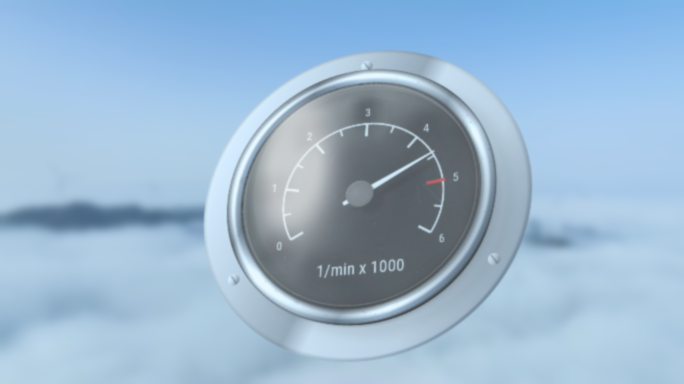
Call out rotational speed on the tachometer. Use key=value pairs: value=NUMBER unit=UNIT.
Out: value=4500 unit=rpm
